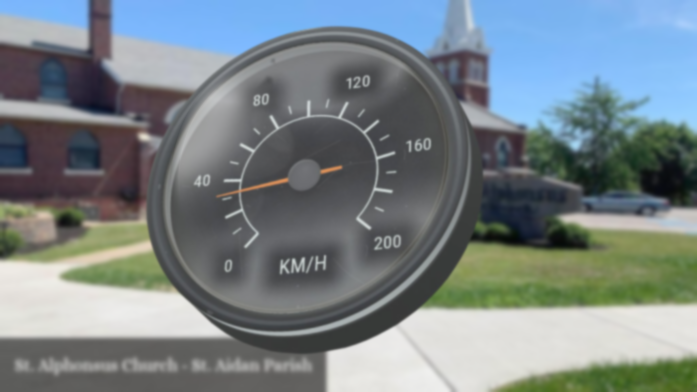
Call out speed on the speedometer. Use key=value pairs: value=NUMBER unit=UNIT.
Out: value=30 unit=km/h
